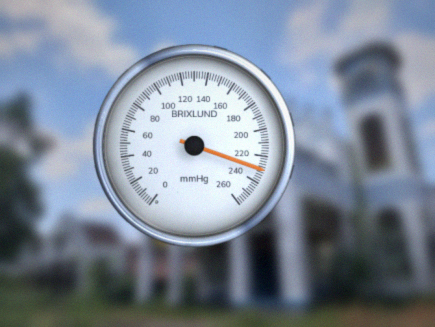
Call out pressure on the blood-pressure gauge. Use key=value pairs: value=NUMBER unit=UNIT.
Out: value=230 unit=mmHg
